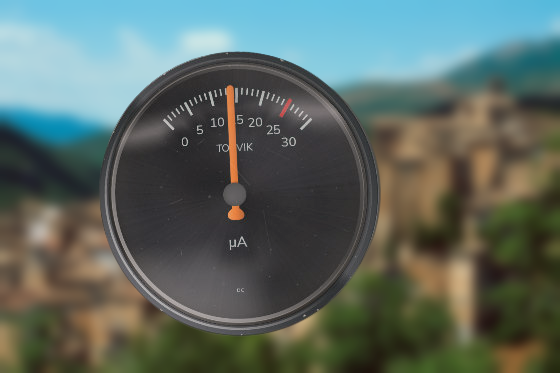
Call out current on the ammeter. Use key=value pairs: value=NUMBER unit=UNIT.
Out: value=14 unit=µA
